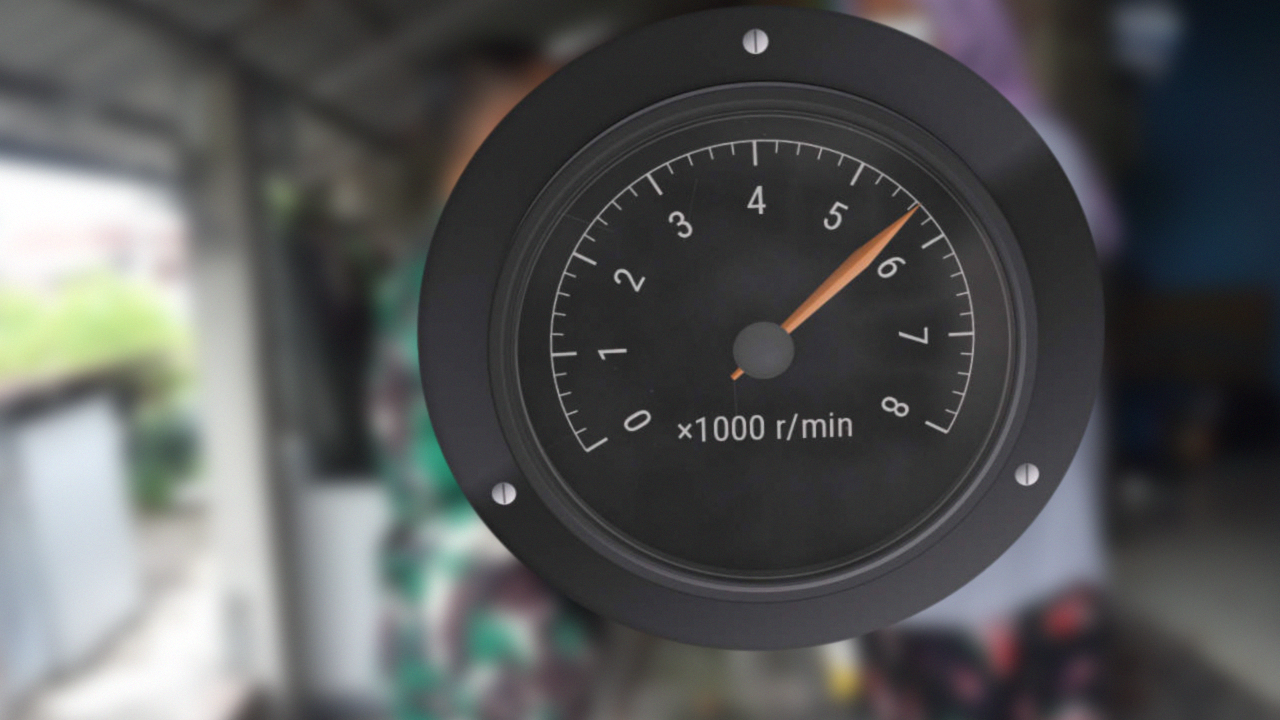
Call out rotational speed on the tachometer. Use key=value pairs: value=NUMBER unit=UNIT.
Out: value=5600 unit=rpm
